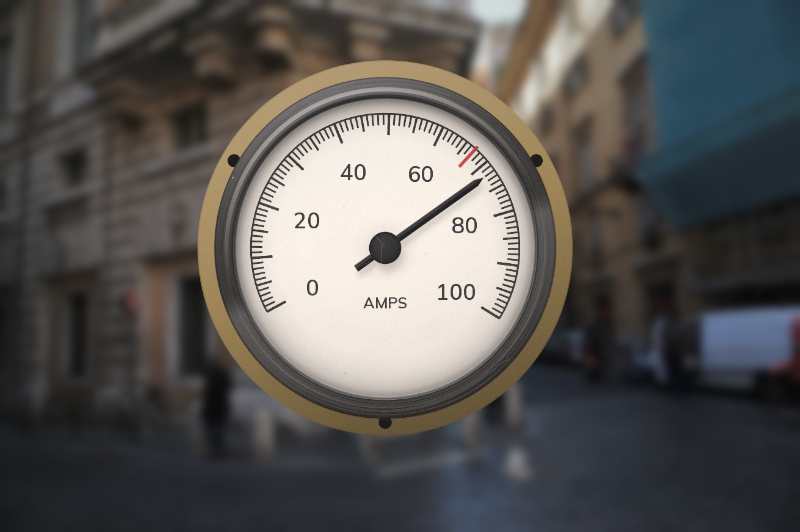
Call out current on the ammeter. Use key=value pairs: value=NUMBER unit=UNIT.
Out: value=72 unit=A
